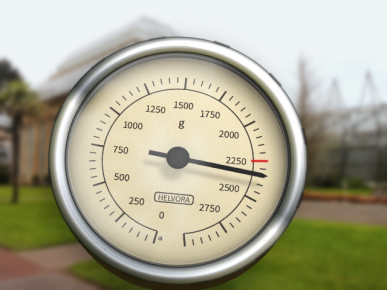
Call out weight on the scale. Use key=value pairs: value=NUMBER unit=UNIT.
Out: value=2350 unit=g
